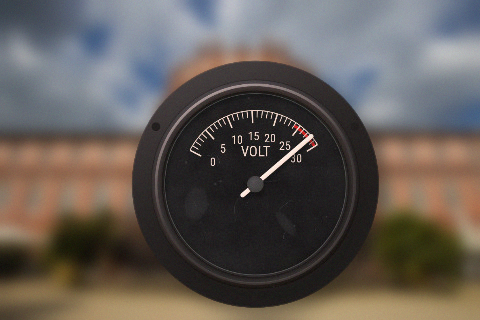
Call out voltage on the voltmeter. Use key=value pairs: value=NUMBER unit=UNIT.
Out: value=28 unit=V
